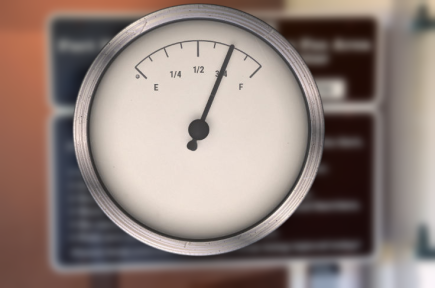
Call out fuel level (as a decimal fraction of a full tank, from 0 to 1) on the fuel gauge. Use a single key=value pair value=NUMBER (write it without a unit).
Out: value=0.75
